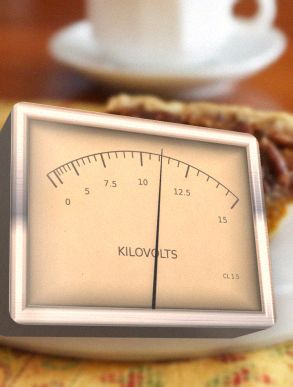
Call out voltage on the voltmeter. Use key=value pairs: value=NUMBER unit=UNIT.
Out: value=11 unit=kV
